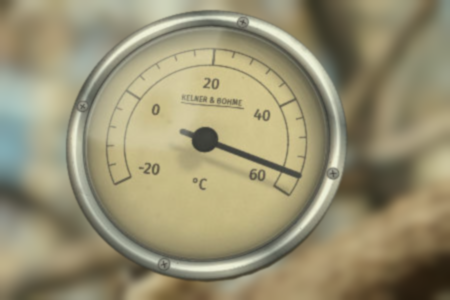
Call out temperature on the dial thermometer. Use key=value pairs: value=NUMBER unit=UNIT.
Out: value=56 unit=°C
